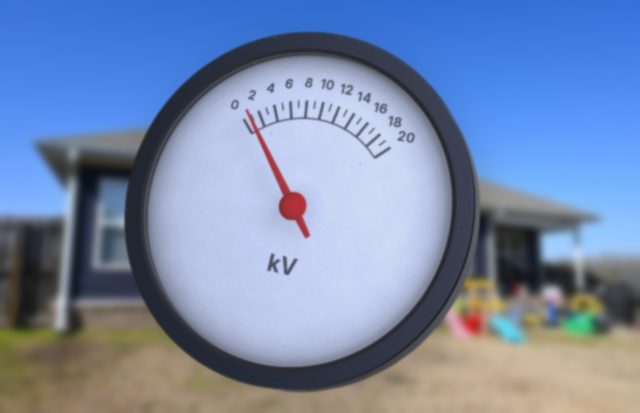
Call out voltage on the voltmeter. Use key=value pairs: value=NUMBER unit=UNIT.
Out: value=1 unit=kV
